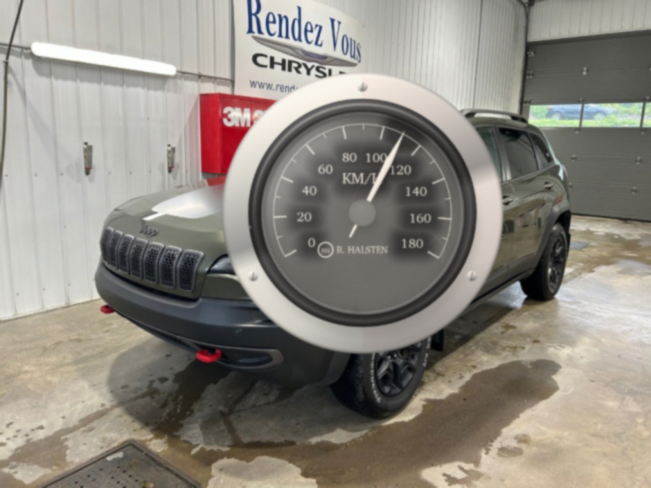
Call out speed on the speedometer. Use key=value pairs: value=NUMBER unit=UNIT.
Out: value=110 unit=km/h
